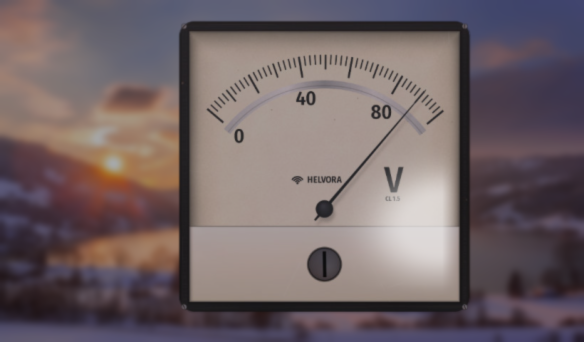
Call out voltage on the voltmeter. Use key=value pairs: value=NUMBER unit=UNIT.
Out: value=90 unit=V
